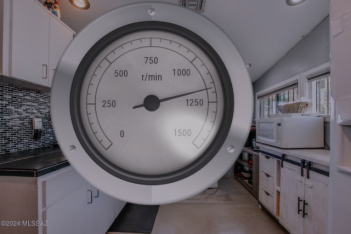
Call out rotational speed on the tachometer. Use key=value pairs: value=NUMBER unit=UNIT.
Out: value=1175 unit=rpm
